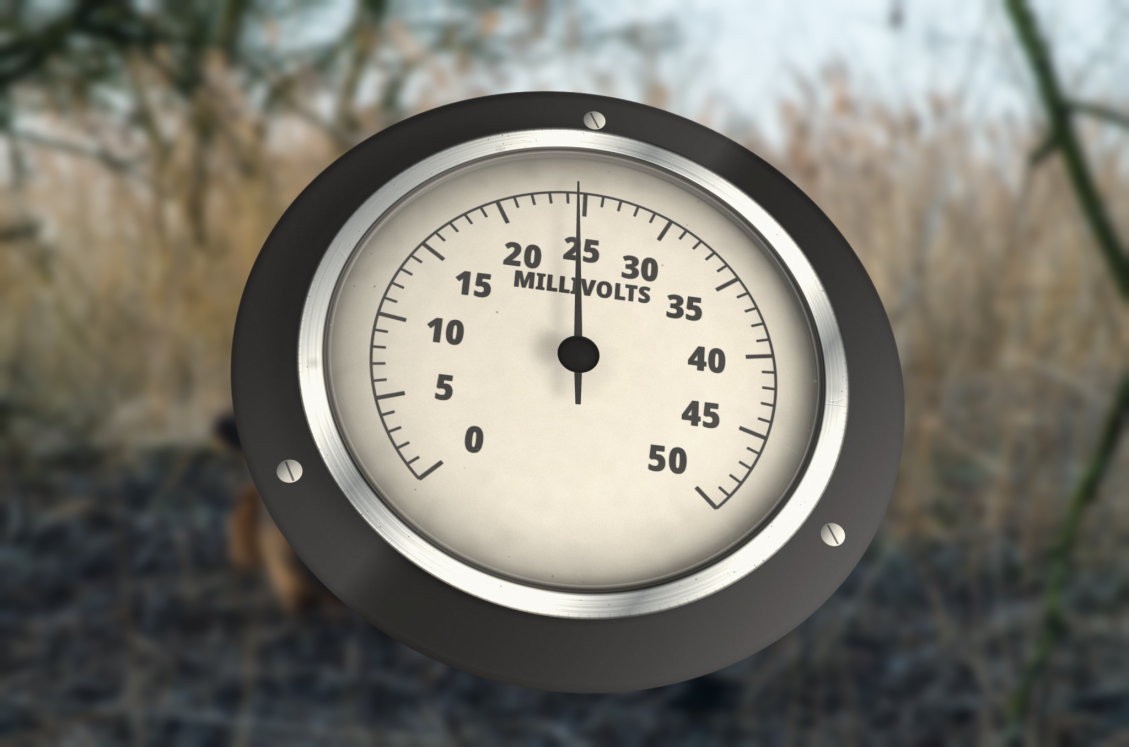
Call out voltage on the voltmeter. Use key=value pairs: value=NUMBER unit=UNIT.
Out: value=24.5 unit=mV
